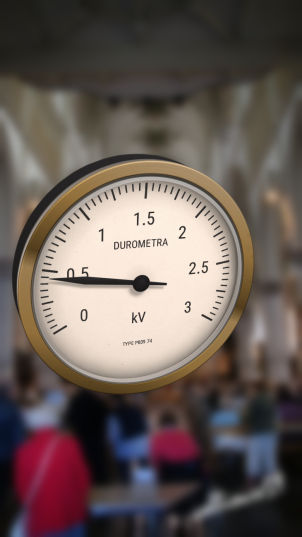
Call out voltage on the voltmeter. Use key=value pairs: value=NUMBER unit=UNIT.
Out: value=0.45 unit=kV
